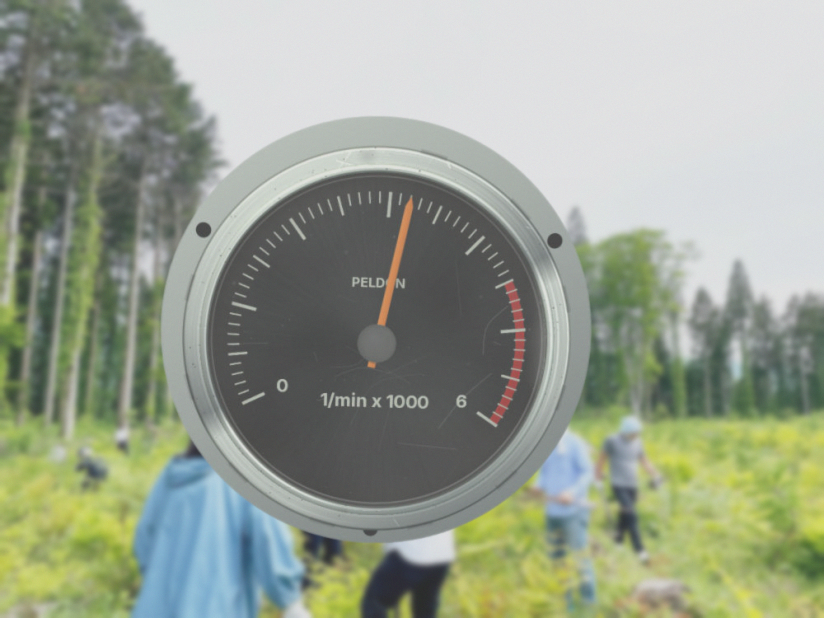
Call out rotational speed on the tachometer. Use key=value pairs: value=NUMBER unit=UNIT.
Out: value=3200 unit=rpm
